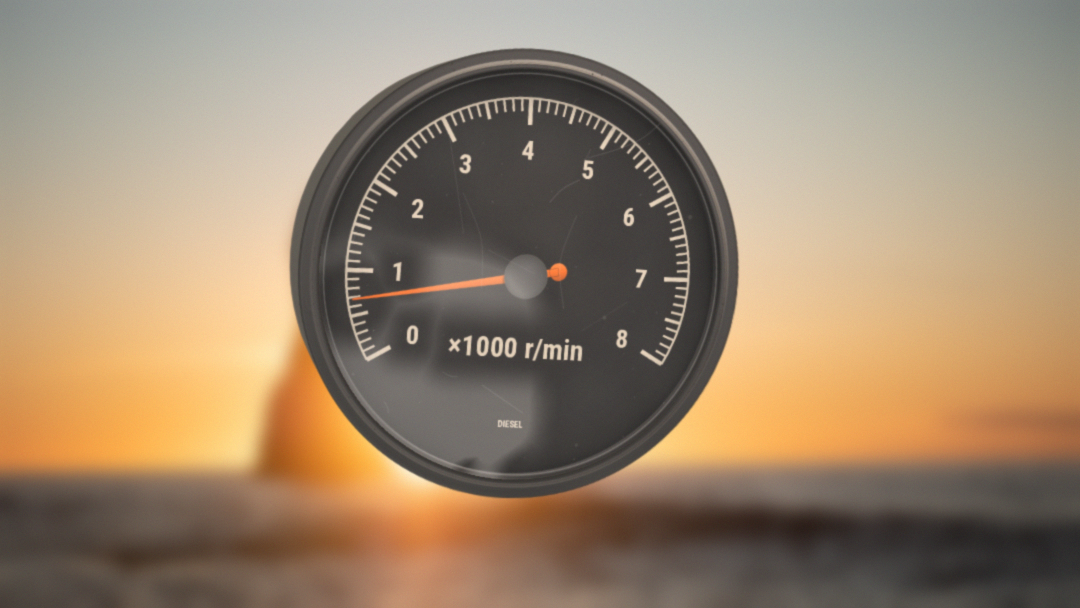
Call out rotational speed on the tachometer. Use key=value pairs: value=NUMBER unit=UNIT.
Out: value=700 unit=rpm
